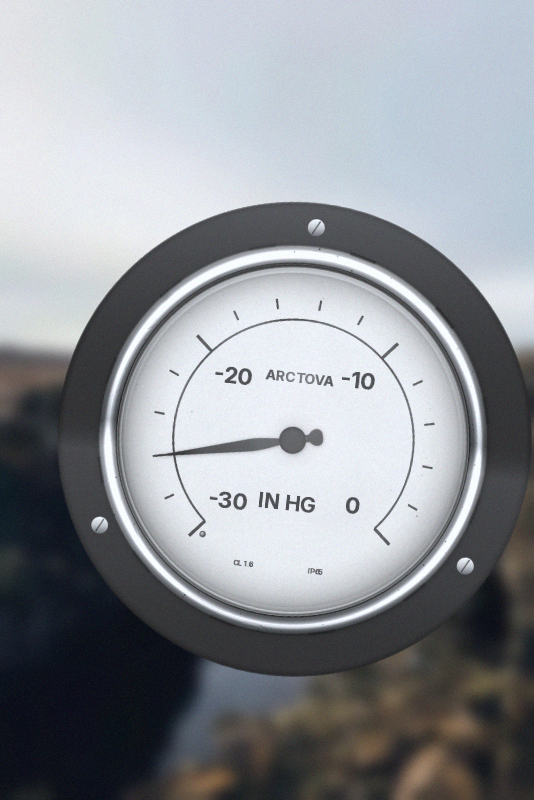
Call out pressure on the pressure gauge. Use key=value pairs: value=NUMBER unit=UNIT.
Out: value=-26 unit=inHg
